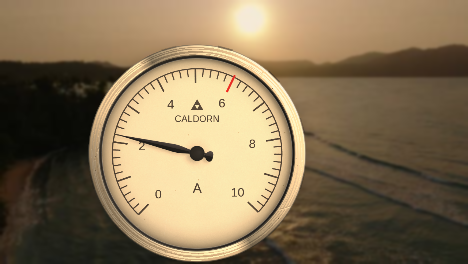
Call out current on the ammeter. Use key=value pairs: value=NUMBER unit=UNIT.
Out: value=2.2 unit=A
